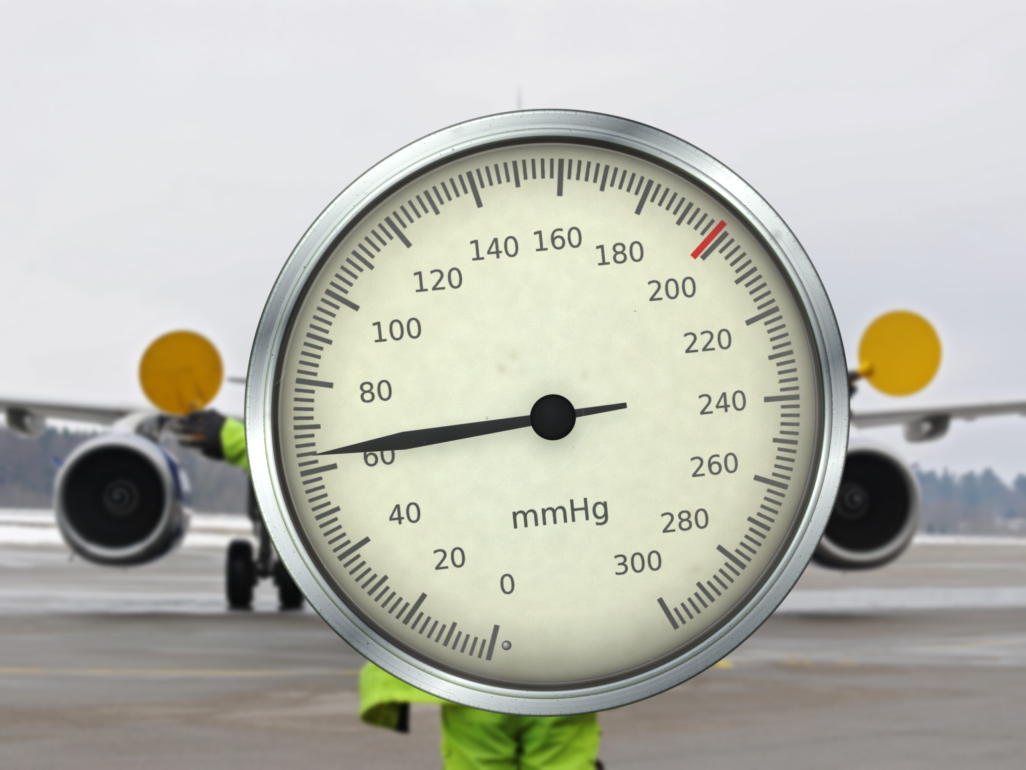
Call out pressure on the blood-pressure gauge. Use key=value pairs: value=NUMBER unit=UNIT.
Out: value=64 unit=mmHg
